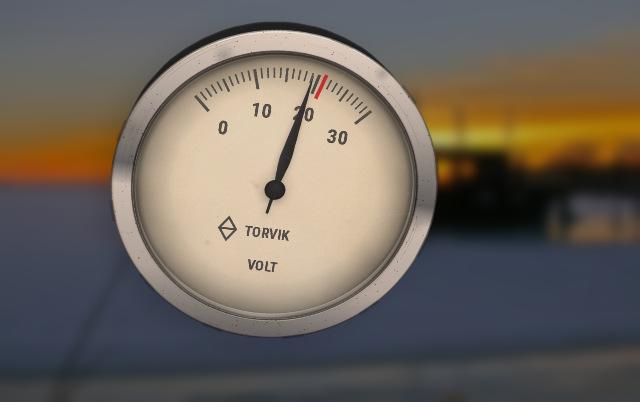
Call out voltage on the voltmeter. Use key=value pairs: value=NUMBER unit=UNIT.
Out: value=19 unit=V
